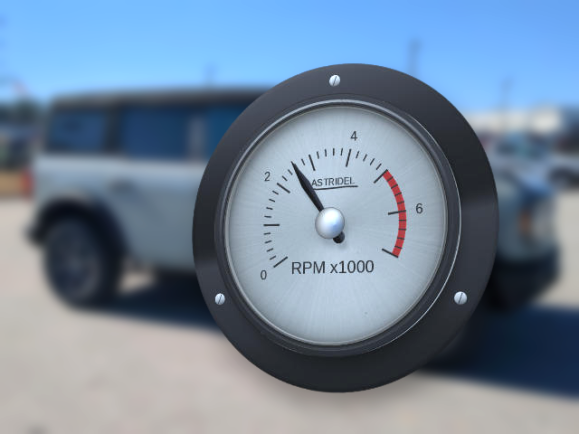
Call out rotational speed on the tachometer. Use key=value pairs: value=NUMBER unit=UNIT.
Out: value=2600 unit=rpm
